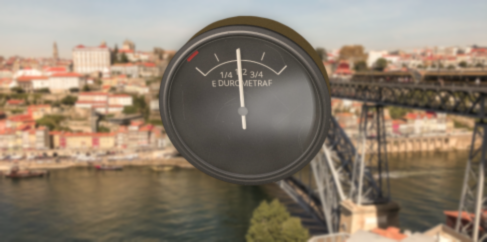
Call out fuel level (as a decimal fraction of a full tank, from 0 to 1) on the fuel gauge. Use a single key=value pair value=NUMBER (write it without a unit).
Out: value=0.5
